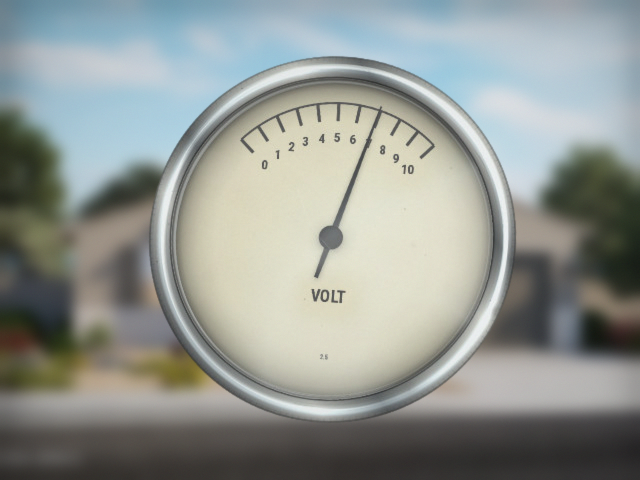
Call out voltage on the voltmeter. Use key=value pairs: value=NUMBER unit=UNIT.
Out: value=7 unit=V
